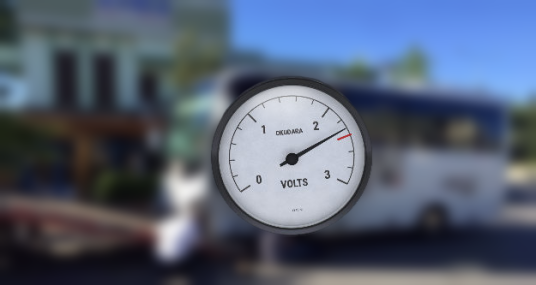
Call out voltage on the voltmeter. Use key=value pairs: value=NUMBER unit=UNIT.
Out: value=2.3 unit=V
